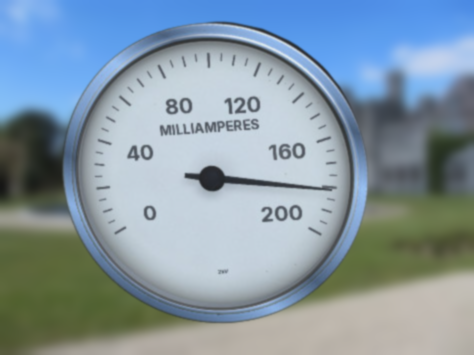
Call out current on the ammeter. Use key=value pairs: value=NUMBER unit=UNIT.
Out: value=180 unit=mA
